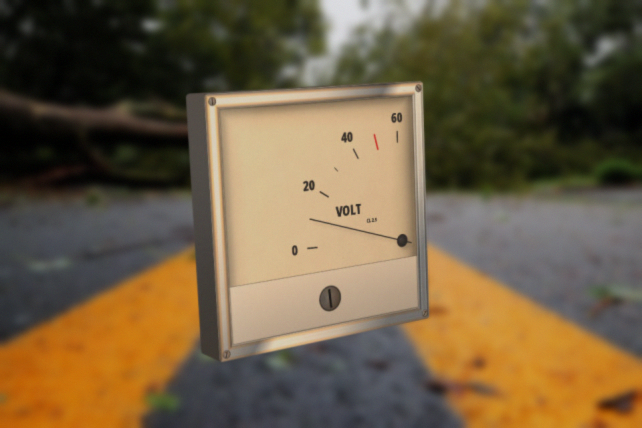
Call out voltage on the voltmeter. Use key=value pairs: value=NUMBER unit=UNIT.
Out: value=10 unit=V
